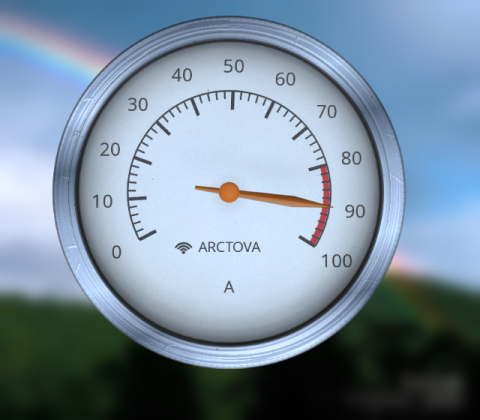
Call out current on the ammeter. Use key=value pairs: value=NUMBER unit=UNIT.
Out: value=90 unit=A
